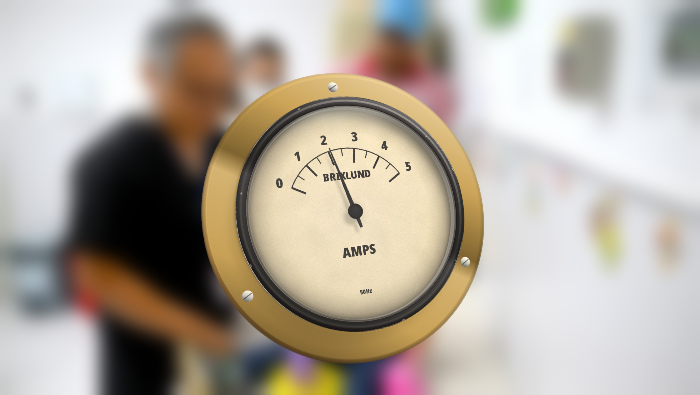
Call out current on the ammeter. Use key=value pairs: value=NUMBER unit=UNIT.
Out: value=2 unit=A
